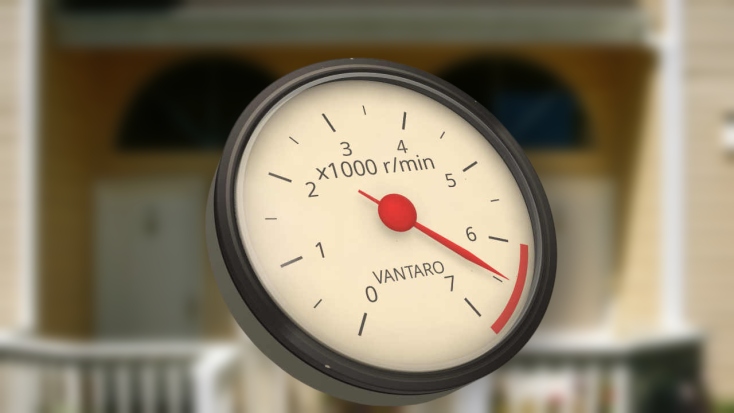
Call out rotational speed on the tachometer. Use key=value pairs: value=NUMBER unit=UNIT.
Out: value=6500 unit=rpm
